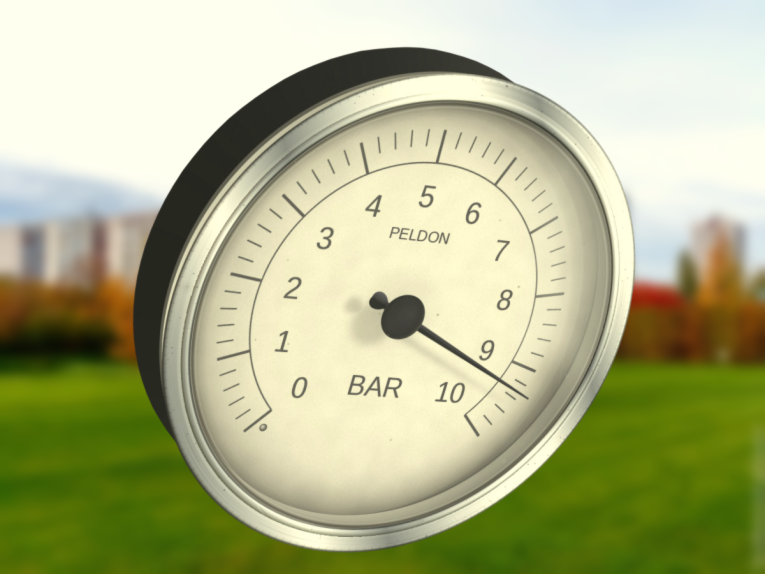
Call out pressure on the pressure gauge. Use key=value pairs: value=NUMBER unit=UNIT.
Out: value=9.3 unit=bar
